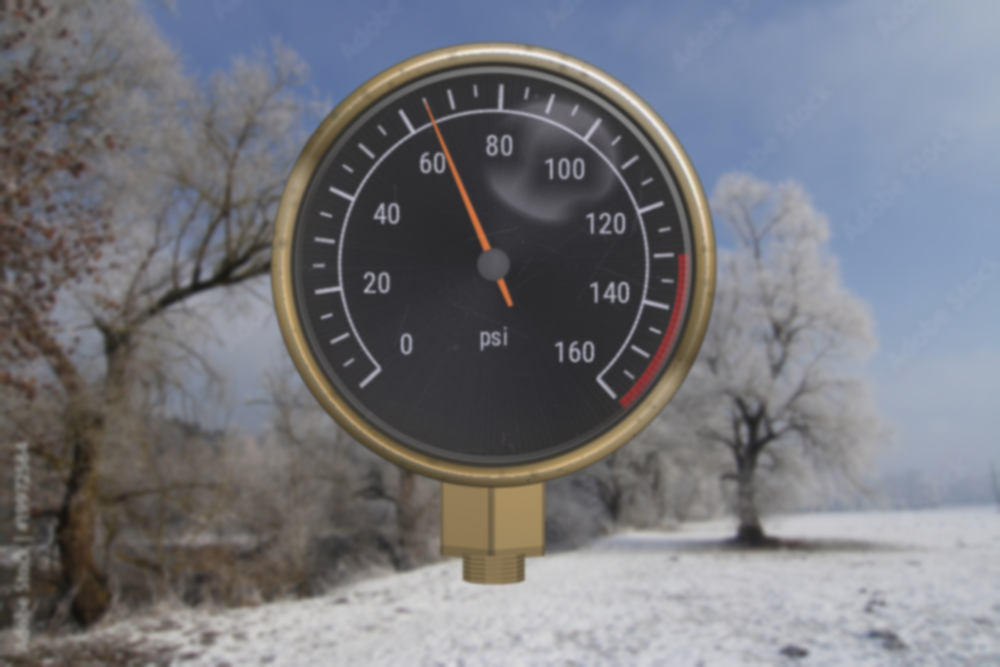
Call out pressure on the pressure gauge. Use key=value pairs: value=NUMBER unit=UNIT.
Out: value=65 unit=psi
